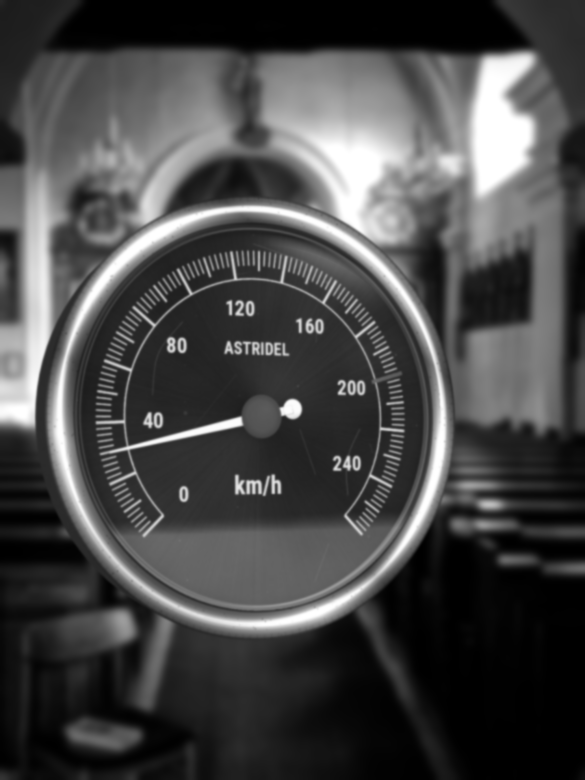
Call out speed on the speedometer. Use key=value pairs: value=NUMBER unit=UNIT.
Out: value=30 unit=km/h
